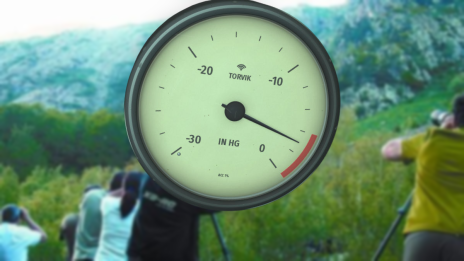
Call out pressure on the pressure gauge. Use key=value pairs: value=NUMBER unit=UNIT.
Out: value=-3 unit=inHg
